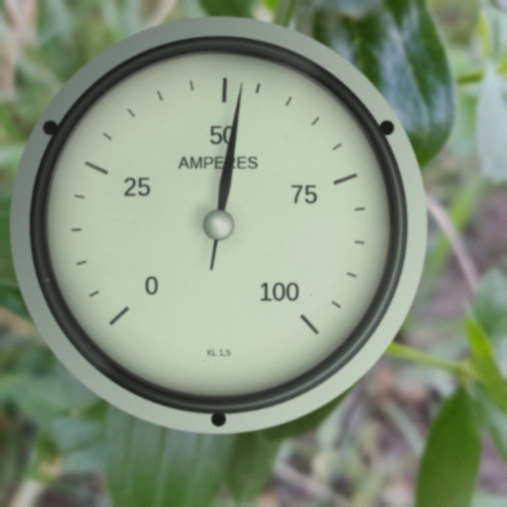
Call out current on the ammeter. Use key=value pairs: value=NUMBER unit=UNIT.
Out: value=52.5 unit=A
